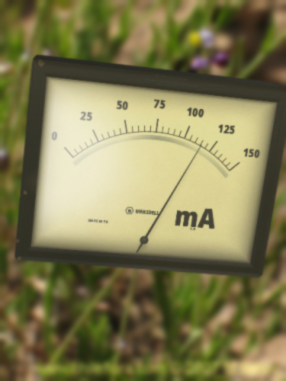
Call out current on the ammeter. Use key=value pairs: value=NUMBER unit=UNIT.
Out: value=115 unit=mA
